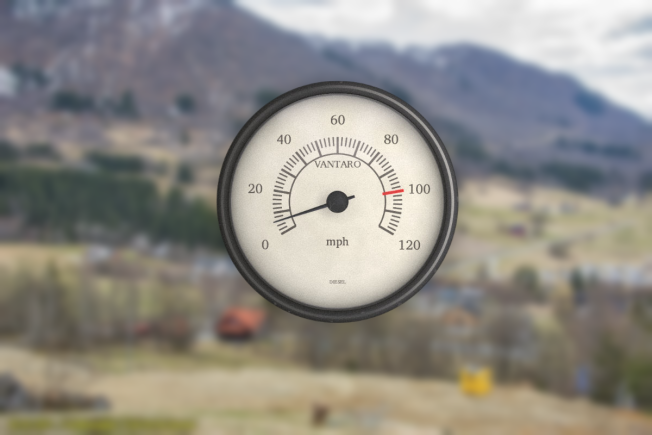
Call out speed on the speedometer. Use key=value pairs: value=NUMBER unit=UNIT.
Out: value=6 unit=mph
